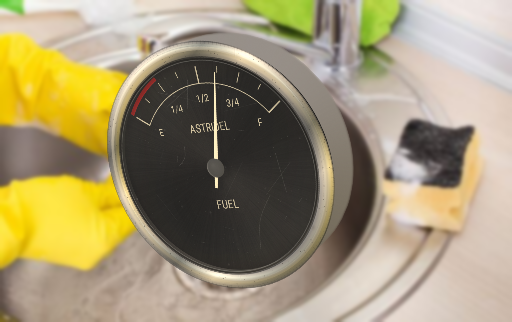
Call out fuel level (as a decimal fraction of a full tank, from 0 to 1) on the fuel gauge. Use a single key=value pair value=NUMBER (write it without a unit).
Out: value=0.625
